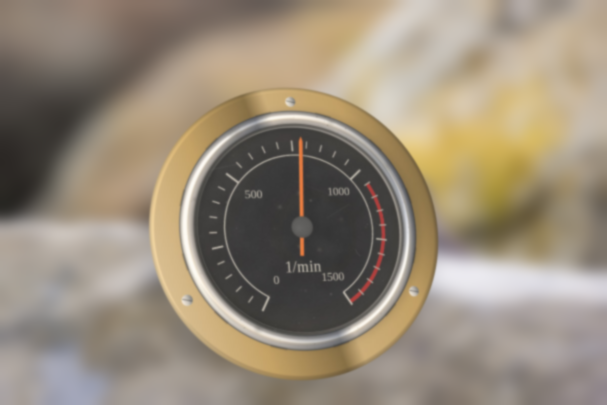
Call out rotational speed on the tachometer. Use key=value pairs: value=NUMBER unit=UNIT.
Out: value=775 unit=rpm
